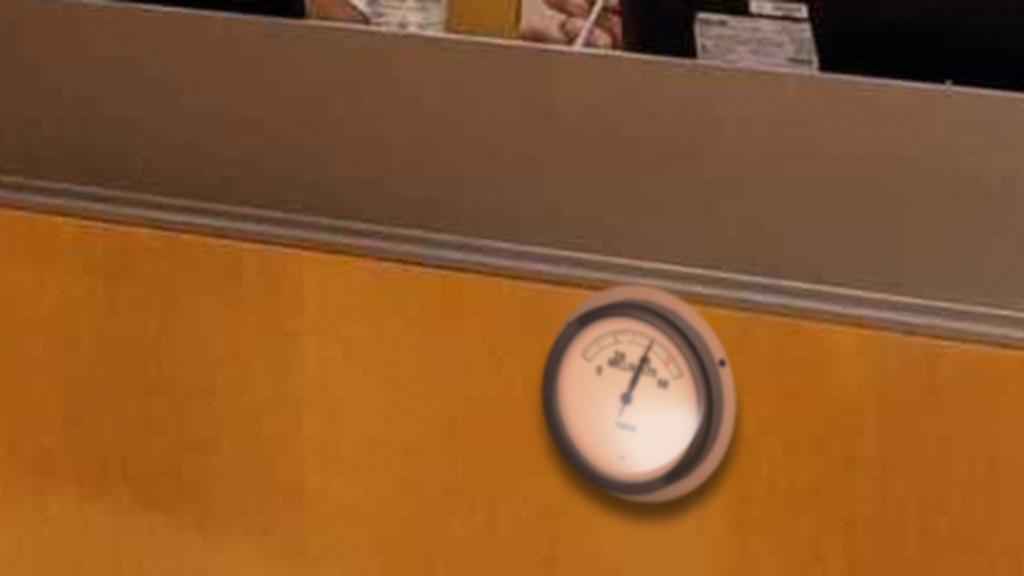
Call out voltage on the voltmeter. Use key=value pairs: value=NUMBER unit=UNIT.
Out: value=40 unit=mV
